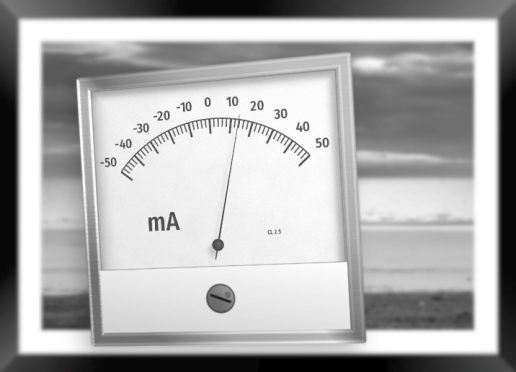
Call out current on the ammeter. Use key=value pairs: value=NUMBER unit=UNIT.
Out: value=14 unit=mA
